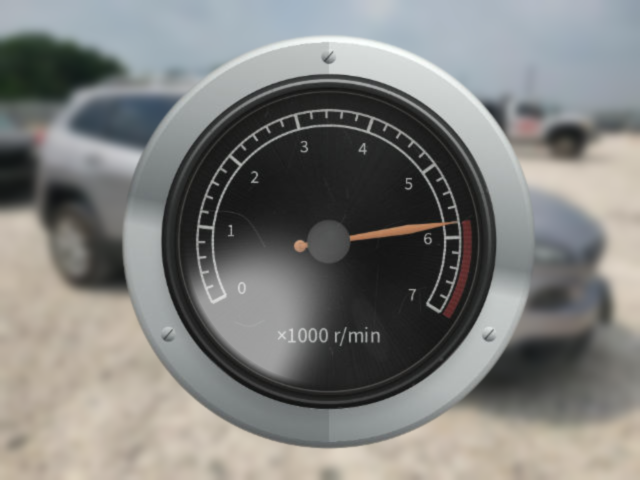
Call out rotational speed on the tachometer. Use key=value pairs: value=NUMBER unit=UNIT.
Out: value=5800 unit=rpm
